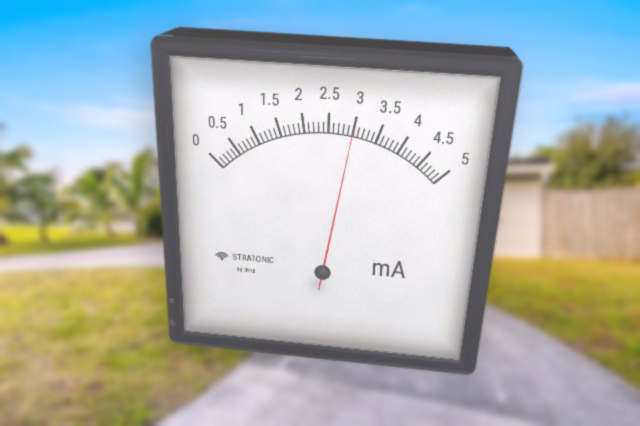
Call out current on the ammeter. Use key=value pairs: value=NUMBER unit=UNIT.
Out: value=3 unit=mA
